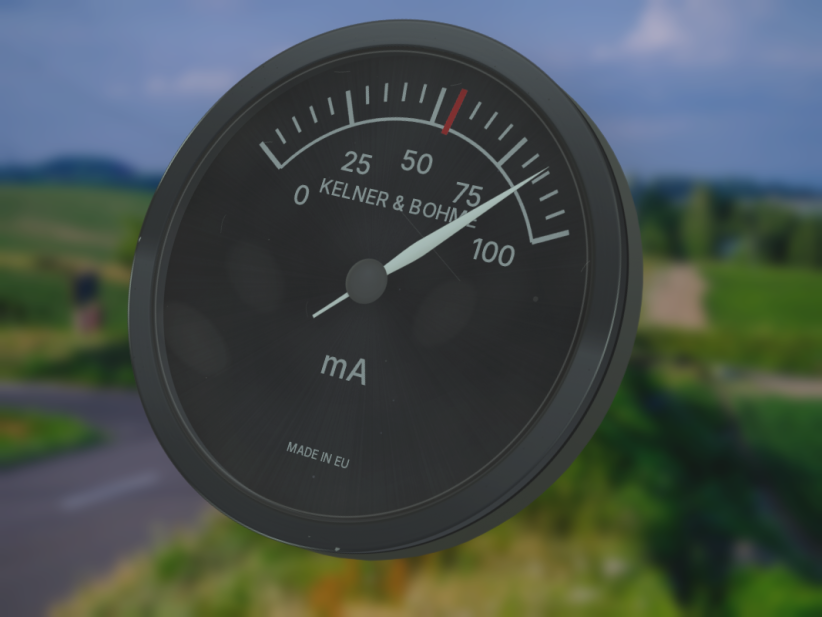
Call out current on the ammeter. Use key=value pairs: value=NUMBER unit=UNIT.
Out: value=85 unit=mA
